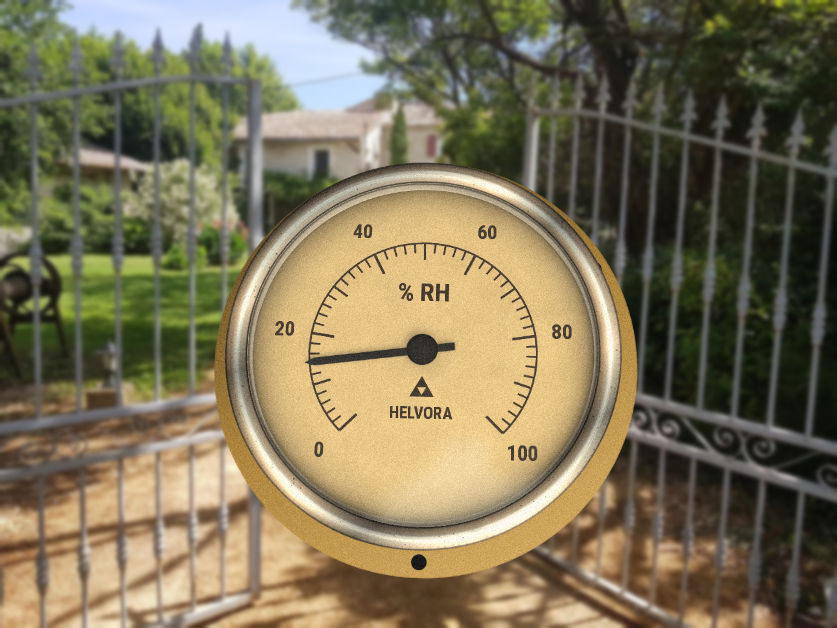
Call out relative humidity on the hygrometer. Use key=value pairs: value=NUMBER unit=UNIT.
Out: value=14 unit=%
